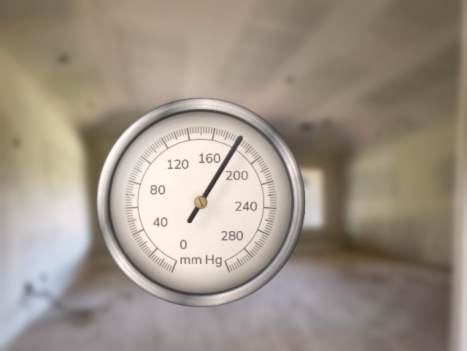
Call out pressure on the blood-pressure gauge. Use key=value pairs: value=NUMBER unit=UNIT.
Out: value=180 unit=mmHg
